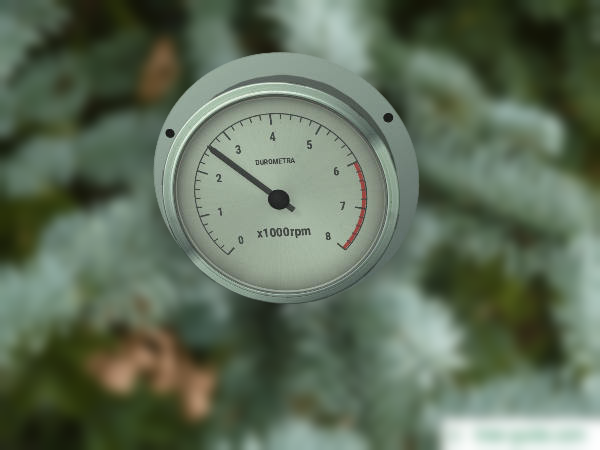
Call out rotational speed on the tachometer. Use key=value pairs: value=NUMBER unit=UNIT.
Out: value=2600 unit=rpm
